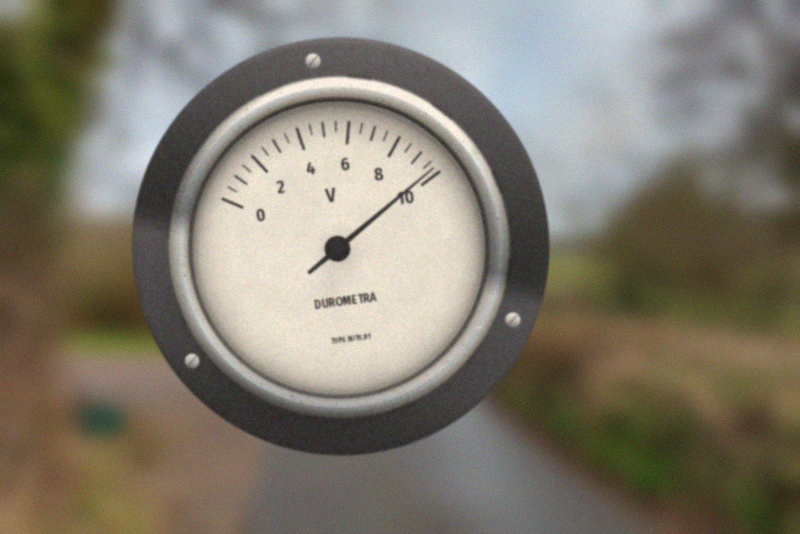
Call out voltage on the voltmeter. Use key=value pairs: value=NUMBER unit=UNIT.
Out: value=9.75 unit=V
